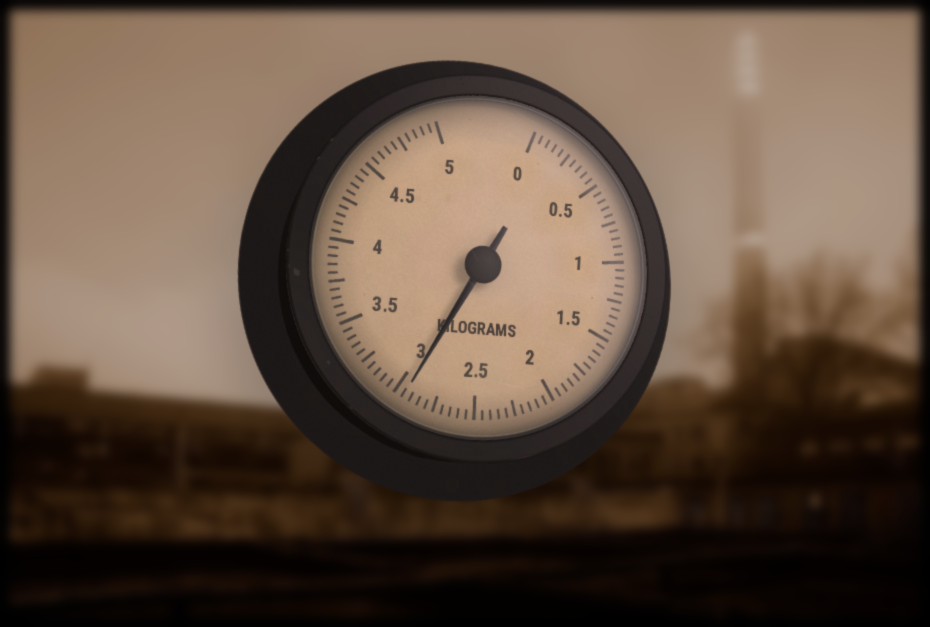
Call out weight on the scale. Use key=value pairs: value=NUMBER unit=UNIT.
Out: value=2.95 unit=kg
